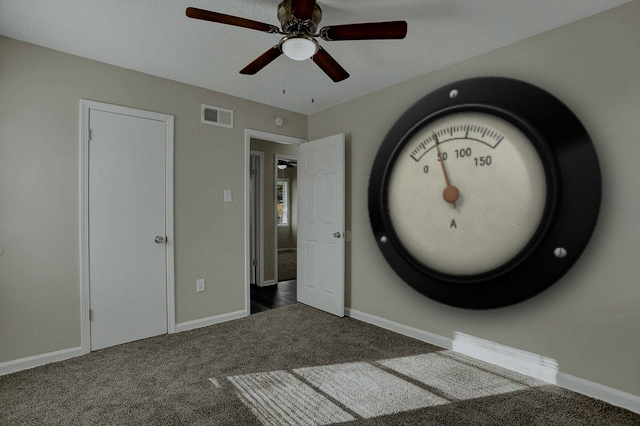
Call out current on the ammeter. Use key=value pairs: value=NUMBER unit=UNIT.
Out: value=50 unit=A
